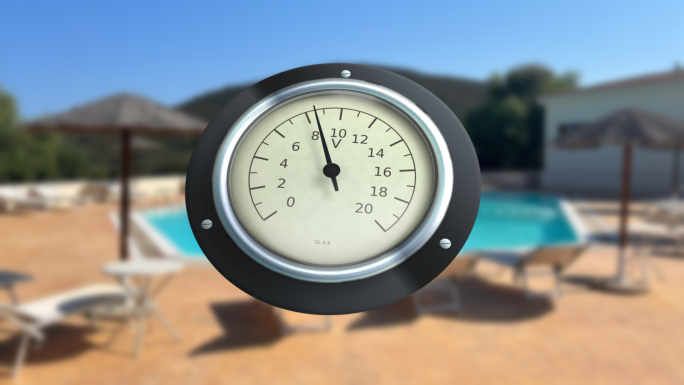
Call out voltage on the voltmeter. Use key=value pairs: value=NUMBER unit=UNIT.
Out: value=8.5 unit=V
